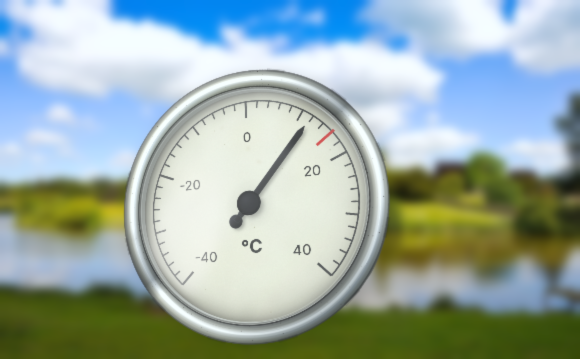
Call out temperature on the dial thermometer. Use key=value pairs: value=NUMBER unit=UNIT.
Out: value=12 unit=°C
